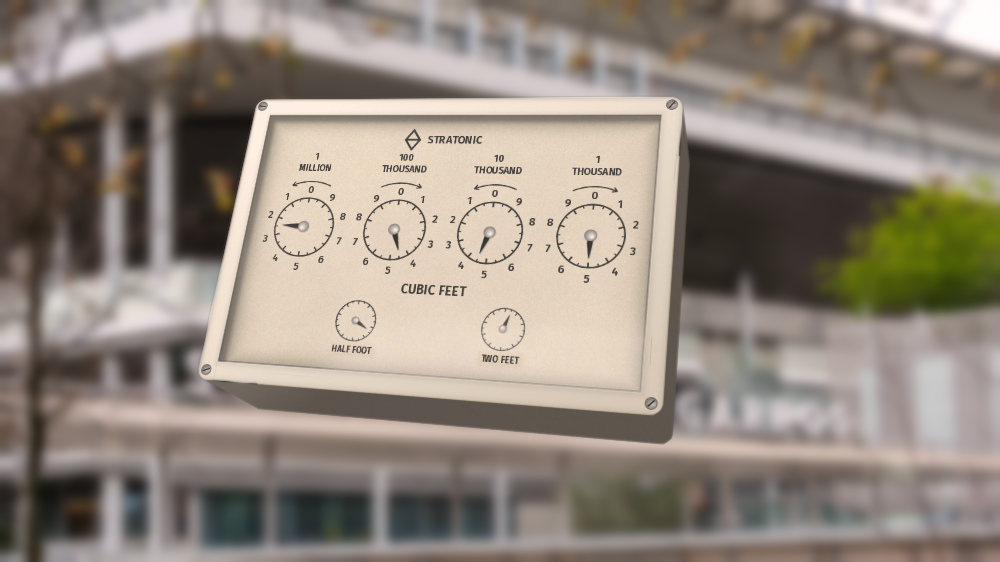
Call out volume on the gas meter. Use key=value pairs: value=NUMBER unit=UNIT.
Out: value=244500 unit=ft³
